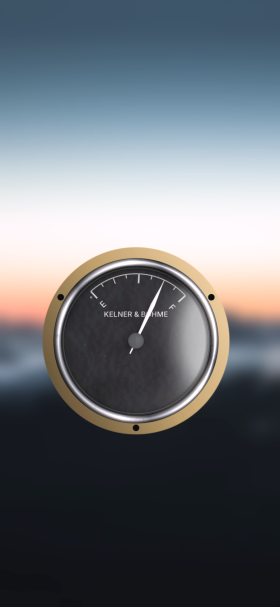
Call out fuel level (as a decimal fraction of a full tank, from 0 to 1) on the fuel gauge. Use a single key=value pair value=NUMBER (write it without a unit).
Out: value=0.75
